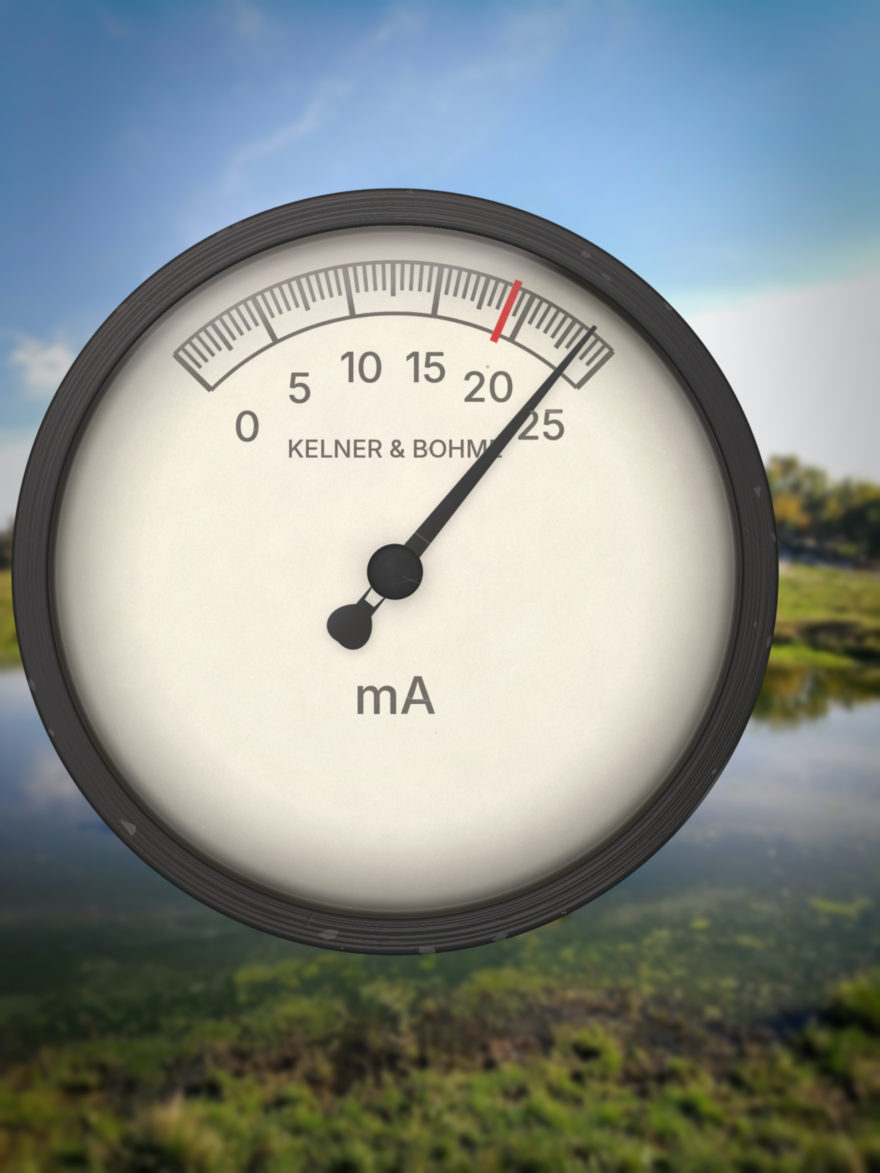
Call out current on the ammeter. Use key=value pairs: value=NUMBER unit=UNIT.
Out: value=23.5 unit=mA
